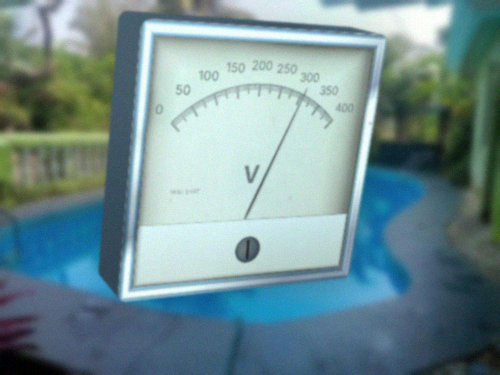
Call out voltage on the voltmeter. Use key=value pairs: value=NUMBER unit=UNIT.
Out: value=300 unit=V
